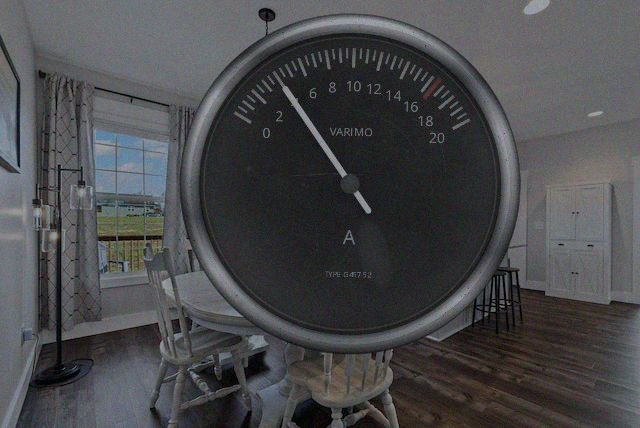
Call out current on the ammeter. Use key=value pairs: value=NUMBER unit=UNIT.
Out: value=4 unit=A
